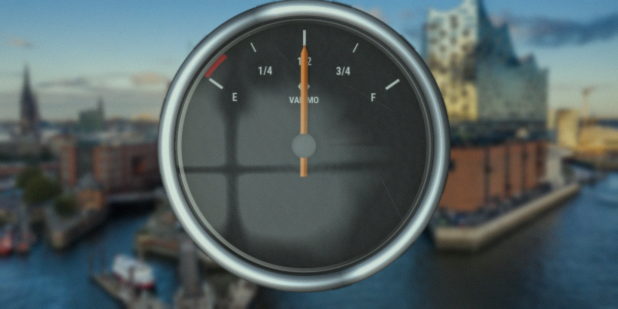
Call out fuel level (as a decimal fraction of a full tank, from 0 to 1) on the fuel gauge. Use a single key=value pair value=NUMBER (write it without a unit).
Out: value=0.5
